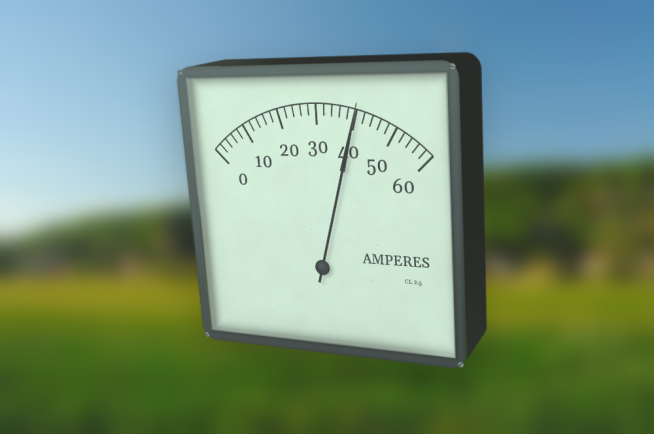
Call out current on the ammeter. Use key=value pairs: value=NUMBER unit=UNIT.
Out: value=40 unit=A
